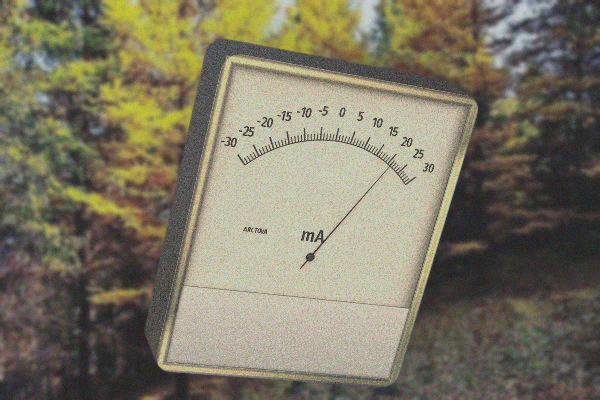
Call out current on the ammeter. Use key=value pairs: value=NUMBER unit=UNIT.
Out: value=20 unit=mA
